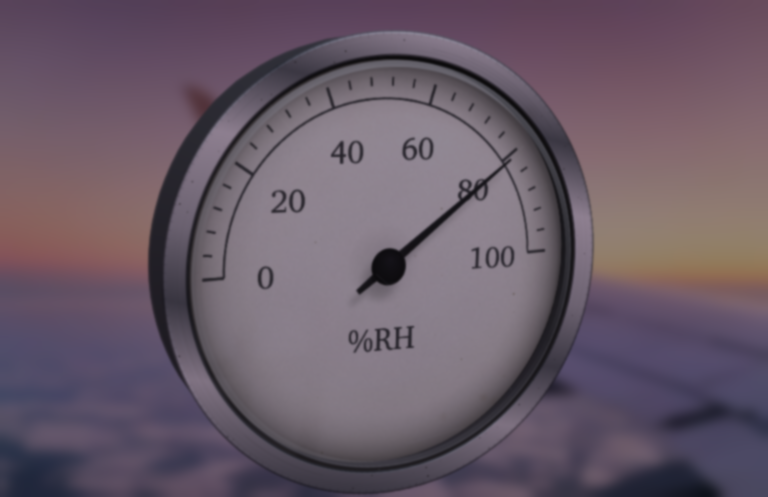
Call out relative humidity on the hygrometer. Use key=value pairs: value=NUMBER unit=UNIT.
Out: value=80 unit=%
